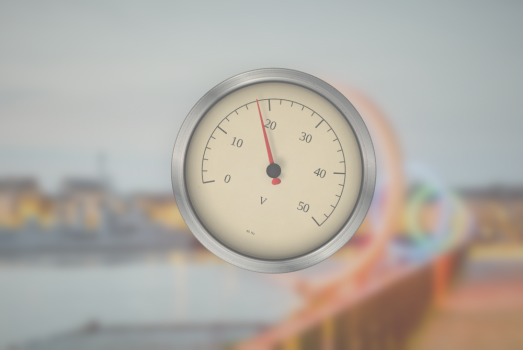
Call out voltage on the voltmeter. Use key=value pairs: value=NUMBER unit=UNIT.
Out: value=18 unit=V
